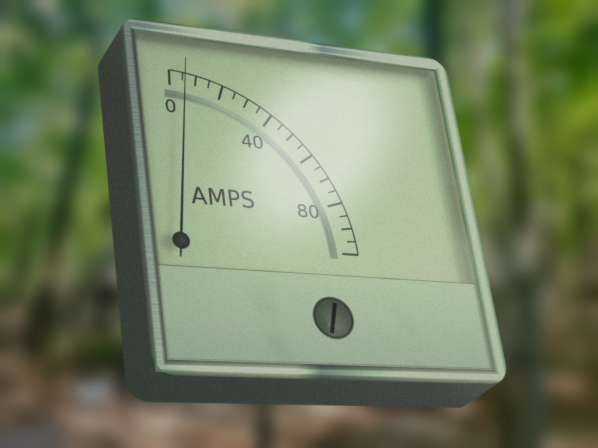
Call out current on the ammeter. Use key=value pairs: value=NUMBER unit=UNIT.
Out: value=5 unit=A
